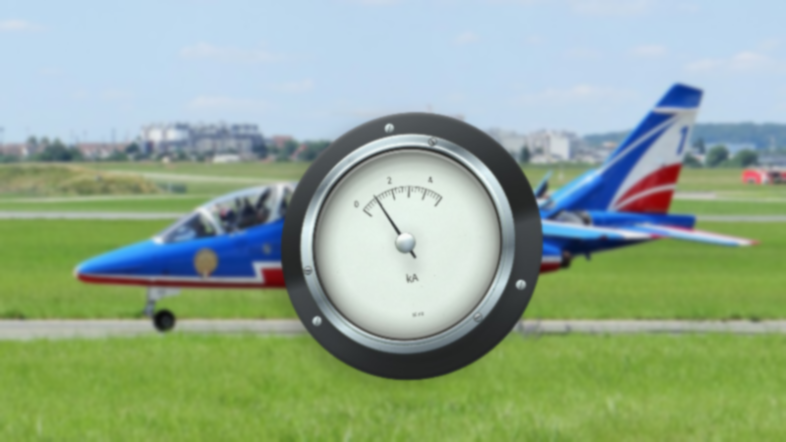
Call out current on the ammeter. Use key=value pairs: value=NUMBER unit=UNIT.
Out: value=1 unit=kA
